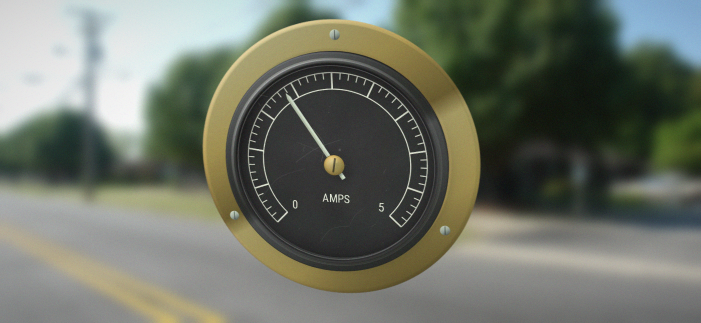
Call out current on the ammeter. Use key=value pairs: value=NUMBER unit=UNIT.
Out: value=1.9 unit=A
